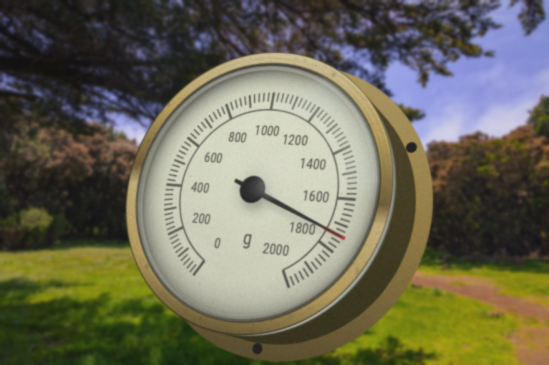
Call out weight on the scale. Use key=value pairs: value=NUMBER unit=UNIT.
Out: value=1740 unit=g
